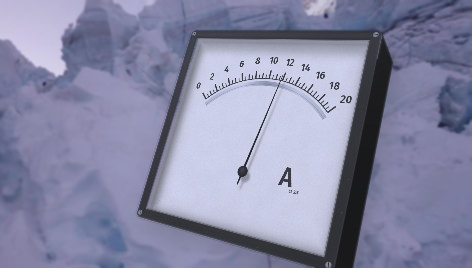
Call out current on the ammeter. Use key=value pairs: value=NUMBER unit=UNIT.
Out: value=12 unit=A
